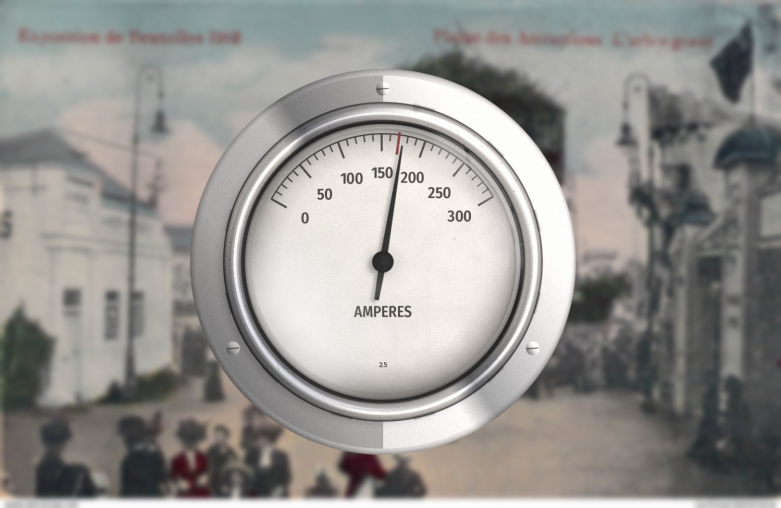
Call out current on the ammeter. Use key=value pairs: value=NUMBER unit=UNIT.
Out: value=175 unit=A
